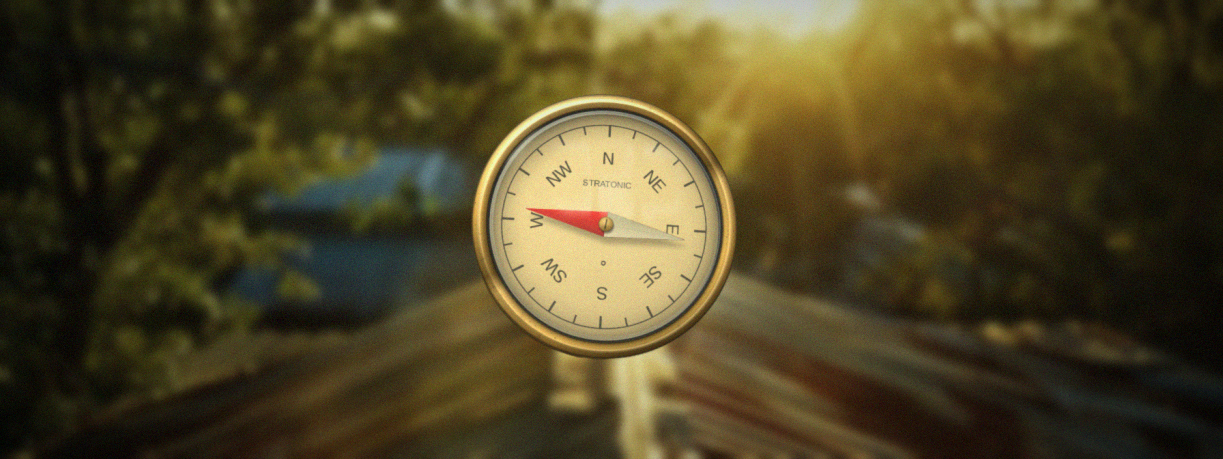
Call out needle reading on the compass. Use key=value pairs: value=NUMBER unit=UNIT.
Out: value=277.5 unit=°
